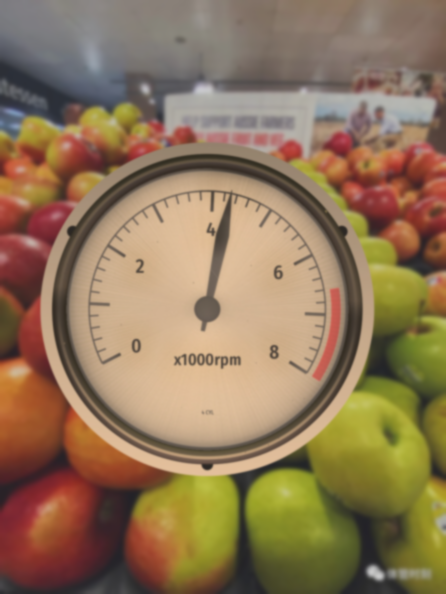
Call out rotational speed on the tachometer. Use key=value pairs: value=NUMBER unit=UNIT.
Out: value=4300 unit=rpm
